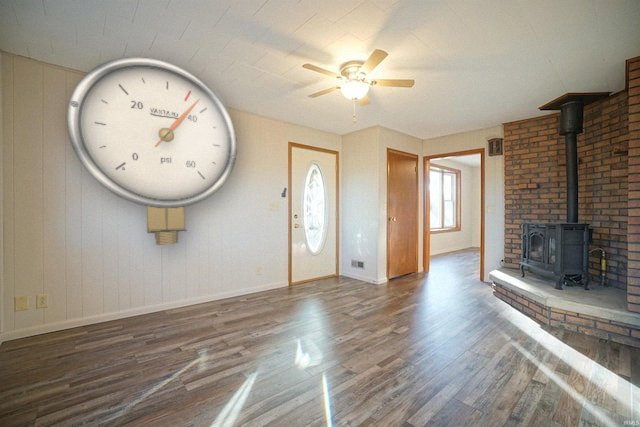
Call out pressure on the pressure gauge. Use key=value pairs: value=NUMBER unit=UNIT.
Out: value=37.5 unit=psi
